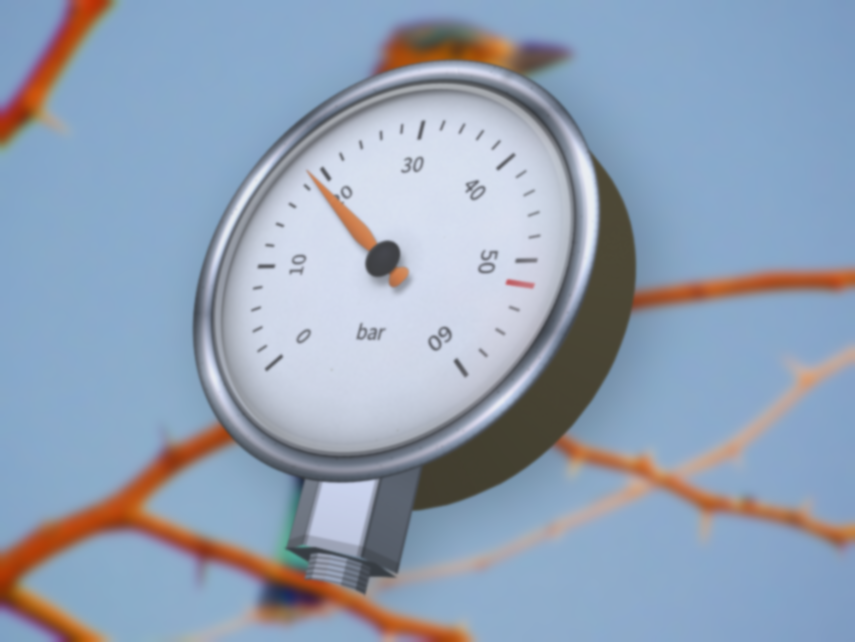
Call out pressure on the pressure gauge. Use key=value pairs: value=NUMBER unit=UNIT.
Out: value=19 unit=bar
